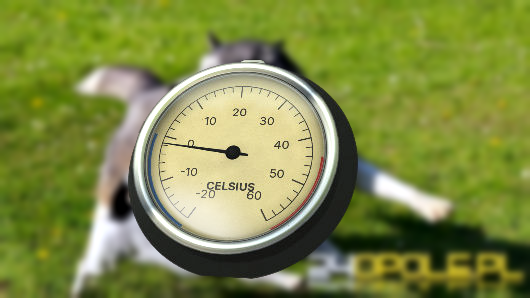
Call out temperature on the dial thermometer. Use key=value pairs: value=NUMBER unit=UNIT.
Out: value=-2 unit=°C
